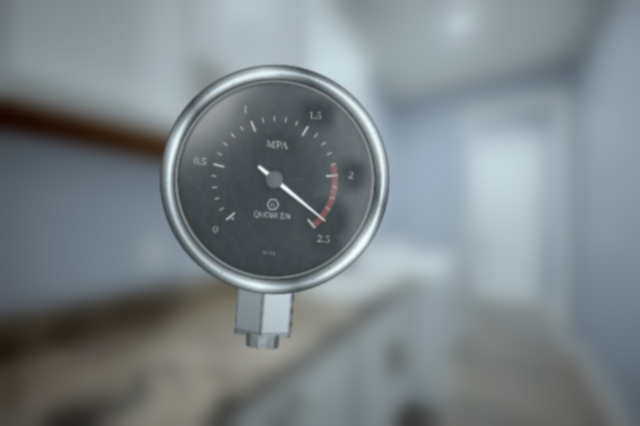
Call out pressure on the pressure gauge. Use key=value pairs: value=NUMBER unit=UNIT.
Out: value=2.4 unit=MPa
